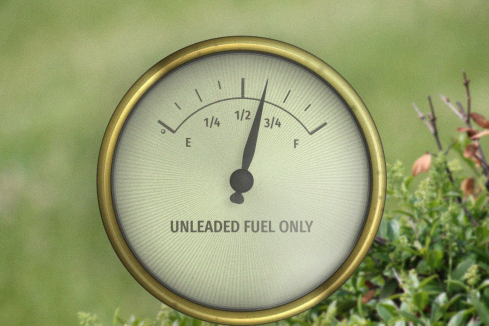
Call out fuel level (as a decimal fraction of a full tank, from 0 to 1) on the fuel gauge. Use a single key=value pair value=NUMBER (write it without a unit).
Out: value=0.625
